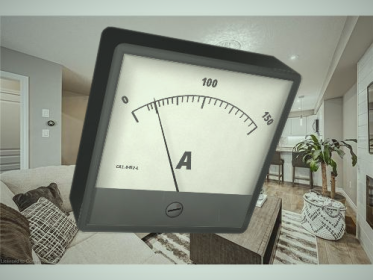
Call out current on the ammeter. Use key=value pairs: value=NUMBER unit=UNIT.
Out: value=50 unit=A
